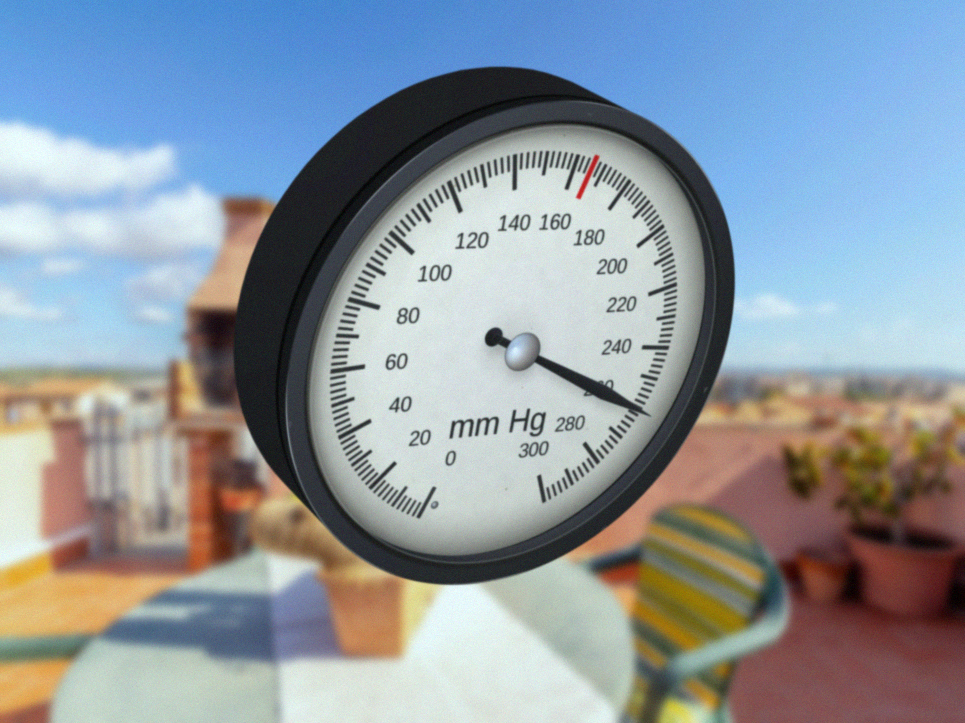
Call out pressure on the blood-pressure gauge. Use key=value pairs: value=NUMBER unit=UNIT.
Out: value=260 unit=mmHg
